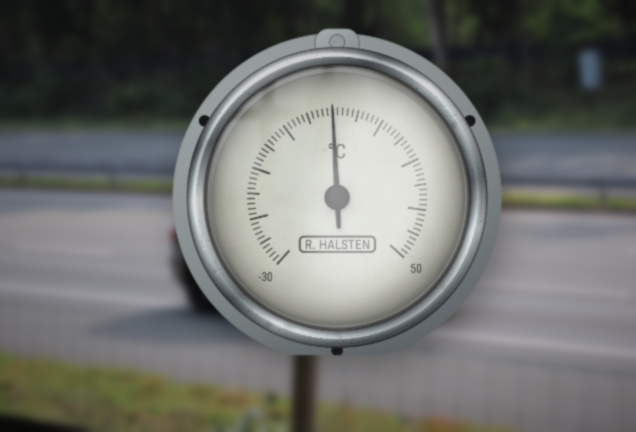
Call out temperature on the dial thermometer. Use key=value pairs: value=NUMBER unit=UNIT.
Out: value=10 unit=°C
